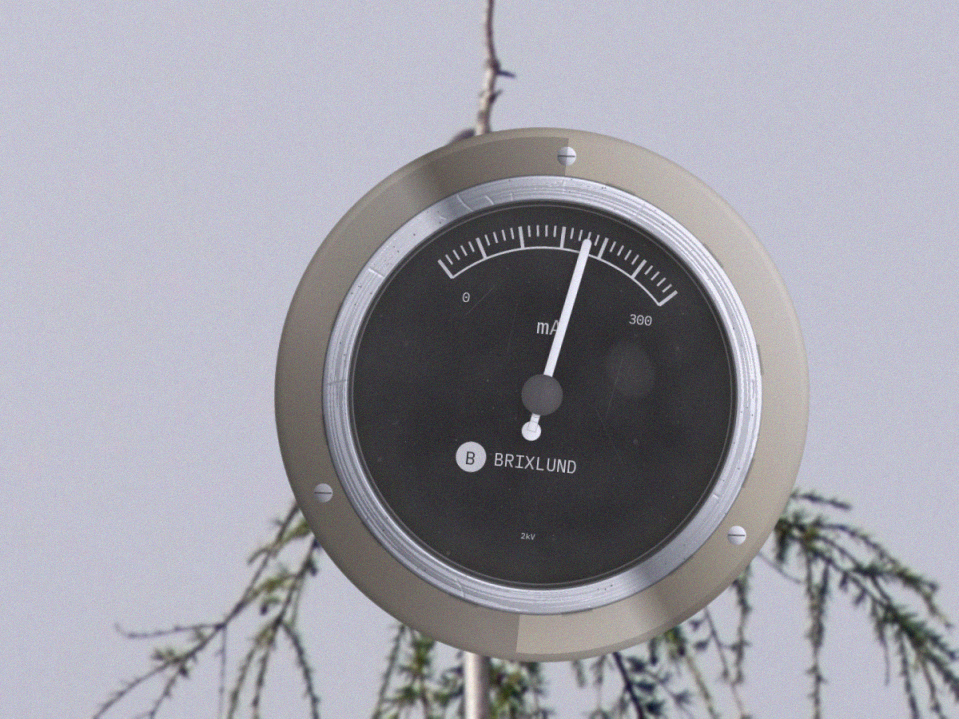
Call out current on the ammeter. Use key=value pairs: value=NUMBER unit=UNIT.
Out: value=180 unit=mA
